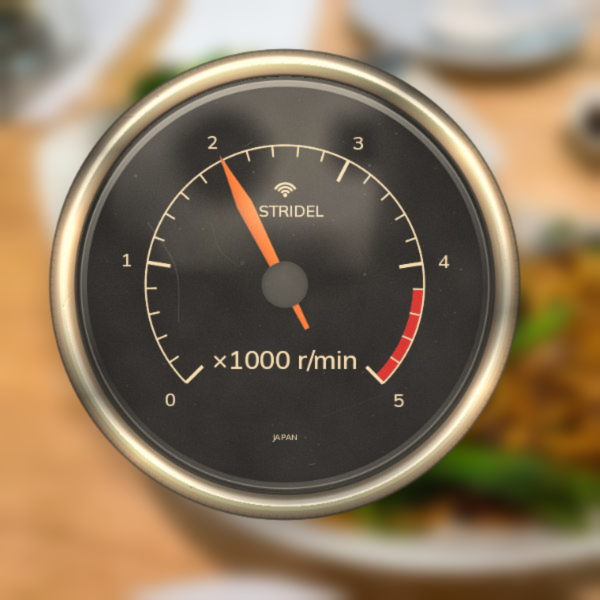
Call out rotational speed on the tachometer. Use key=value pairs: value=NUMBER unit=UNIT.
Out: value=2000 unit=rpm
